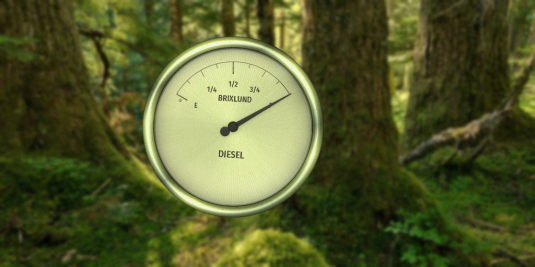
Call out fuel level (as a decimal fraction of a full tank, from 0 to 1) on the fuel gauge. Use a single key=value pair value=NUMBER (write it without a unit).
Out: value=1
